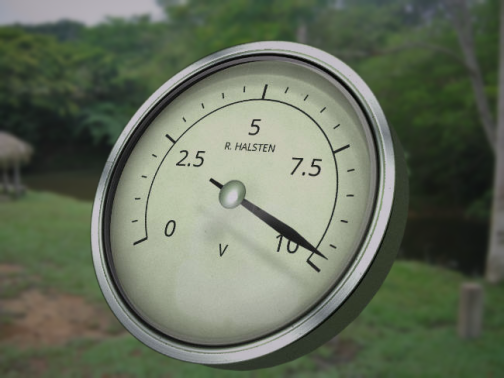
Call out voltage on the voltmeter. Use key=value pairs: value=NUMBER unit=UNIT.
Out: value=9.75 unit=V
